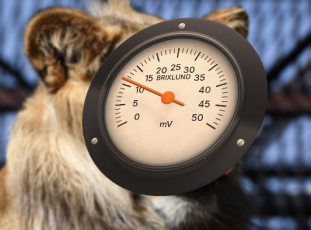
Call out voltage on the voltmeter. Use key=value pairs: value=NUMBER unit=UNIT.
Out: value=11 unit=mV
